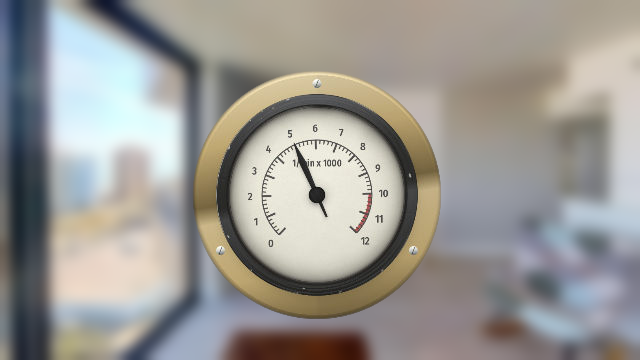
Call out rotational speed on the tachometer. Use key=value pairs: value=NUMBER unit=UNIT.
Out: value=5000 unit=rpm
